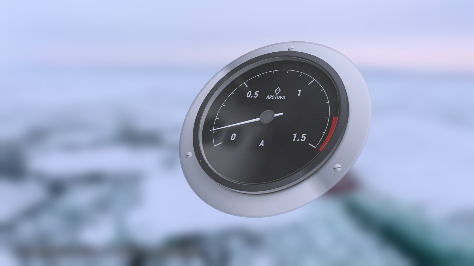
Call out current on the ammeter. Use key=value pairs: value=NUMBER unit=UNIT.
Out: value=0.1 unit=A
